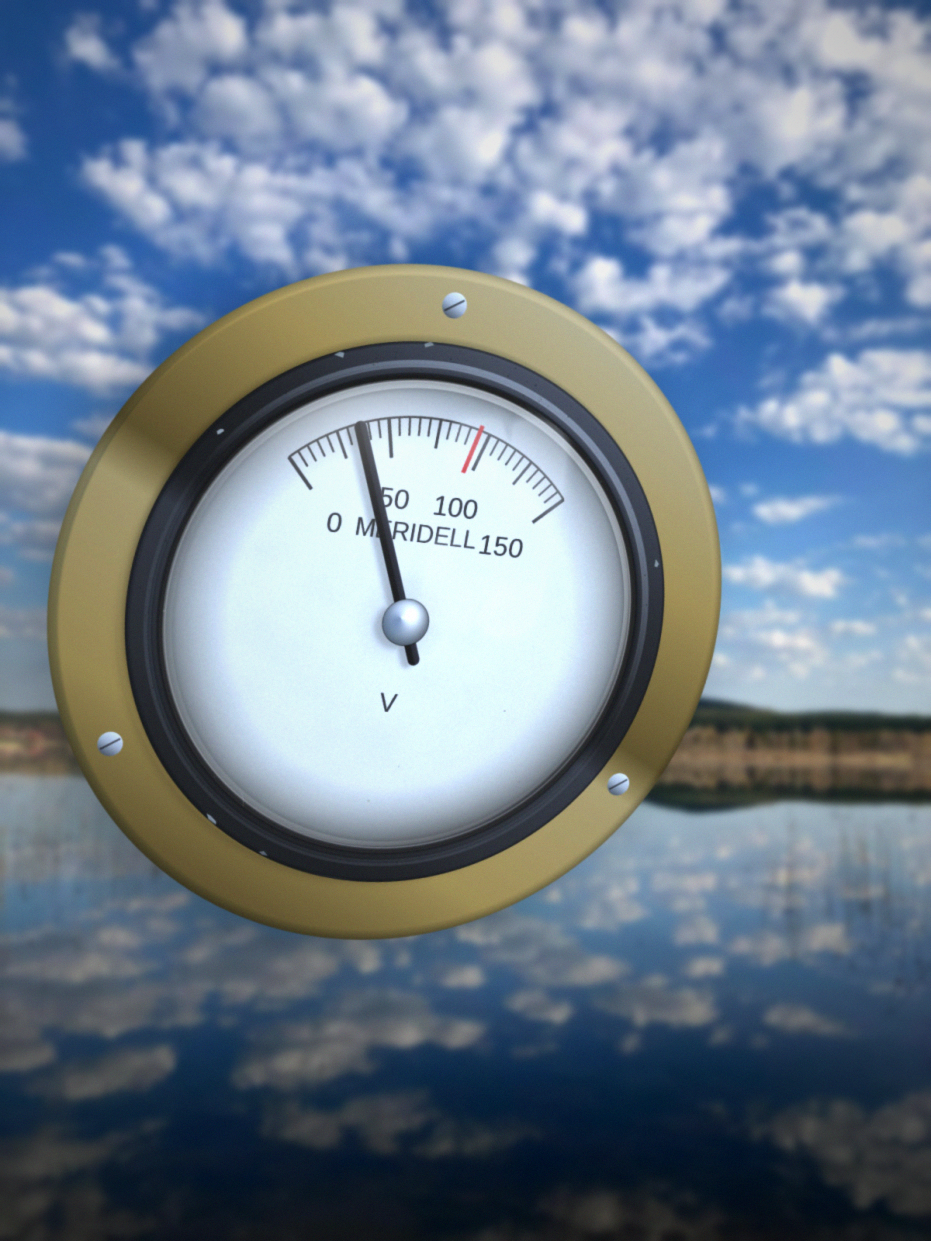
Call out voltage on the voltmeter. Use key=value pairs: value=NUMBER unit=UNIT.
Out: value=35 unit=V
